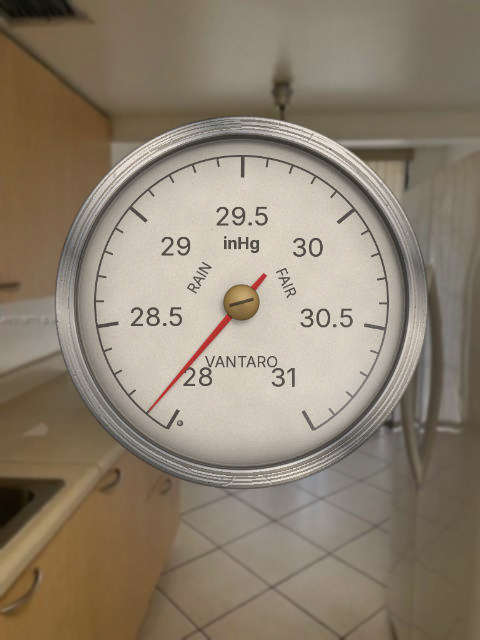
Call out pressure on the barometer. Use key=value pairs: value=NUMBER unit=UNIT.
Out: value=28.1 unit=inHg
